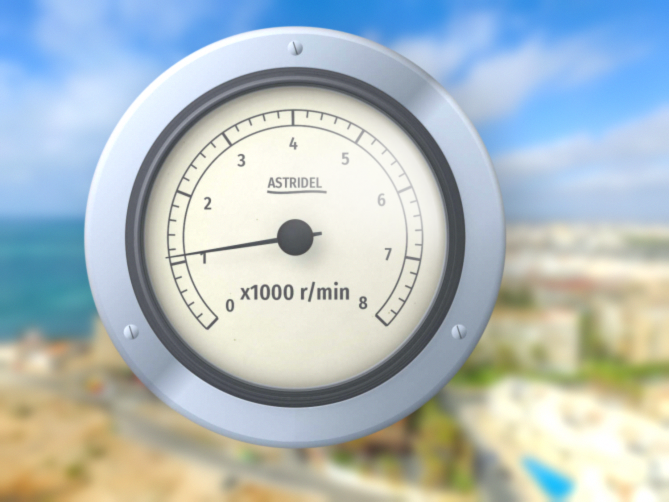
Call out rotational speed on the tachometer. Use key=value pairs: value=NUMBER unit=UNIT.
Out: value=1100 unit=rpm
